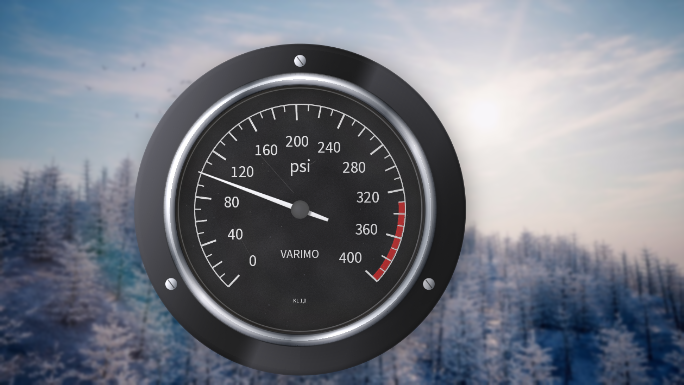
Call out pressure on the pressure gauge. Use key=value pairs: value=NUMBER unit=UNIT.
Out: value=100 unit=psi
